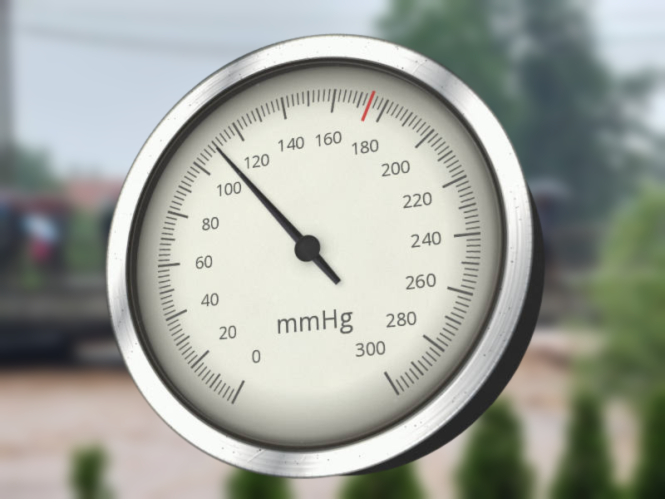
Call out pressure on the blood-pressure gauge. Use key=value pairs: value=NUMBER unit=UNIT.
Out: value=110 unit=mmHg
